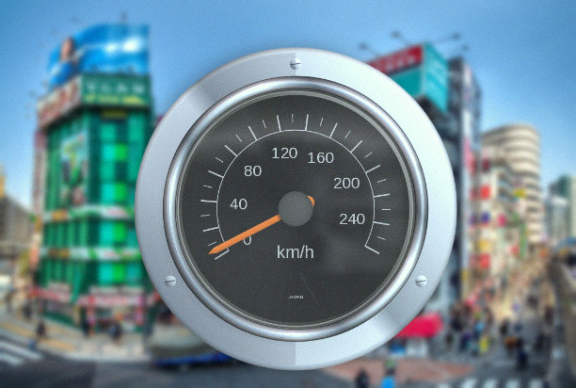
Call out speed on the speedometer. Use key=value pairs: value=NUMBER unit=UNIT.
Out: value=5 unit=km/h
